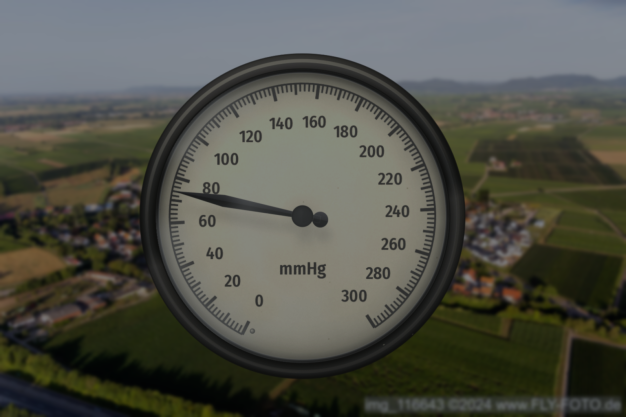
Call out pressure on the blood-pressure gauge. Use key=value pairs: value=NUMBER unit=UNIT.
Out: value=74 unit=mmHg
